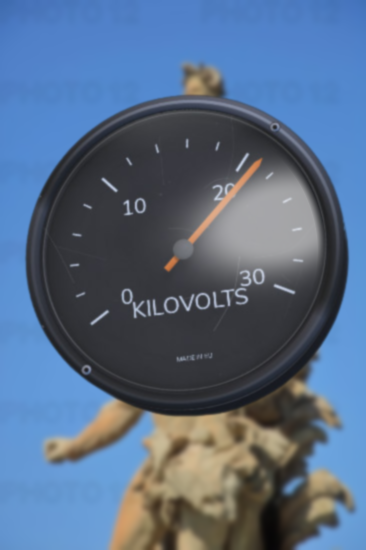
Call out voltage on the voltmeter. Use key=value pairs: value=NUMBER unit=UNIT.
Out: value=21 unit=kV
